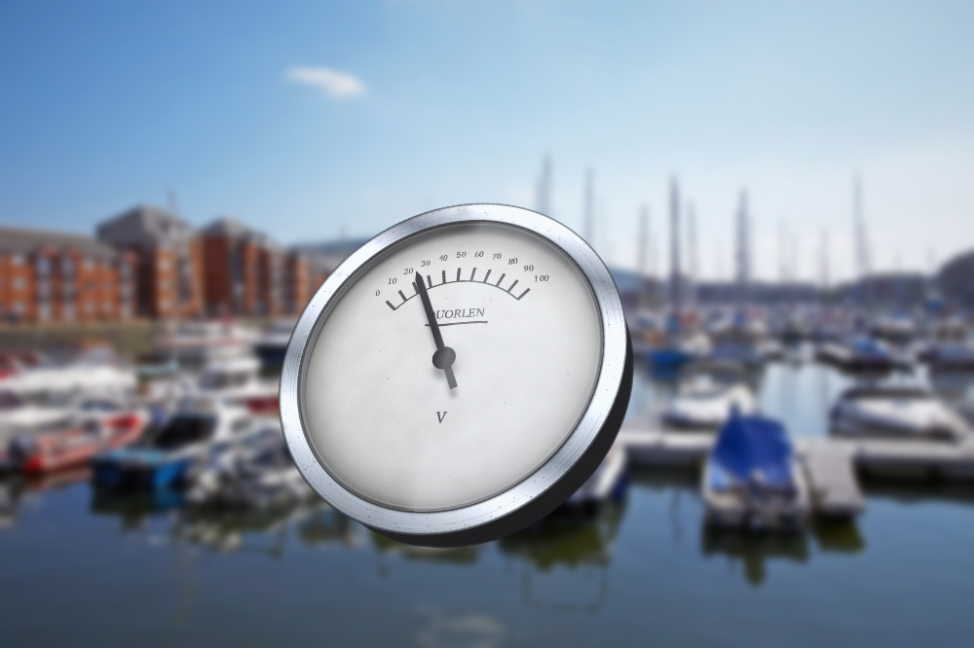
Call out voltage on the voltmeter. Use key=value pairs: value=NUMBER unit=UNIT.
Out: value=25 unit=V
